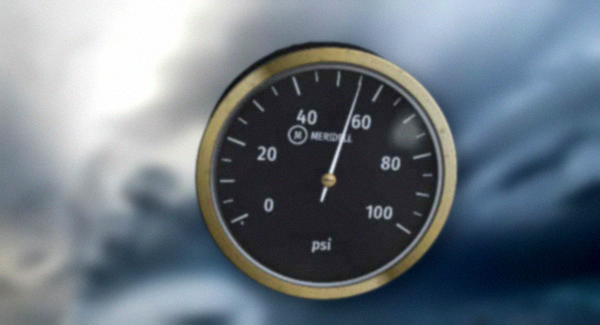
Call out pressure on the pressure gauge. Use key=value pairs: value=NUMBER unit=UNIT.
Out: value=55 unit=psi
